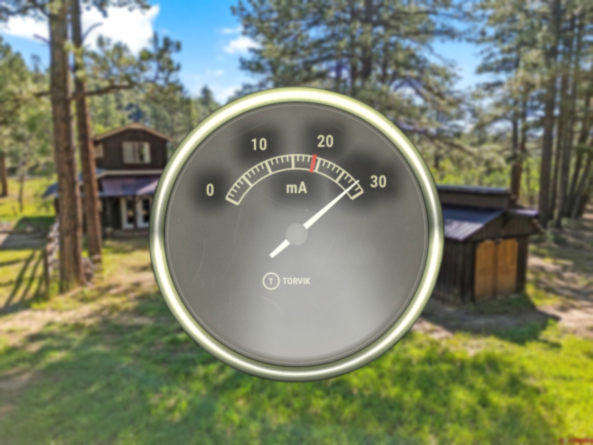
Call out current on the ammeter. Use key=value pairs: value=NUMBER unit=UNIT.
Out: value=28 unit=mA
